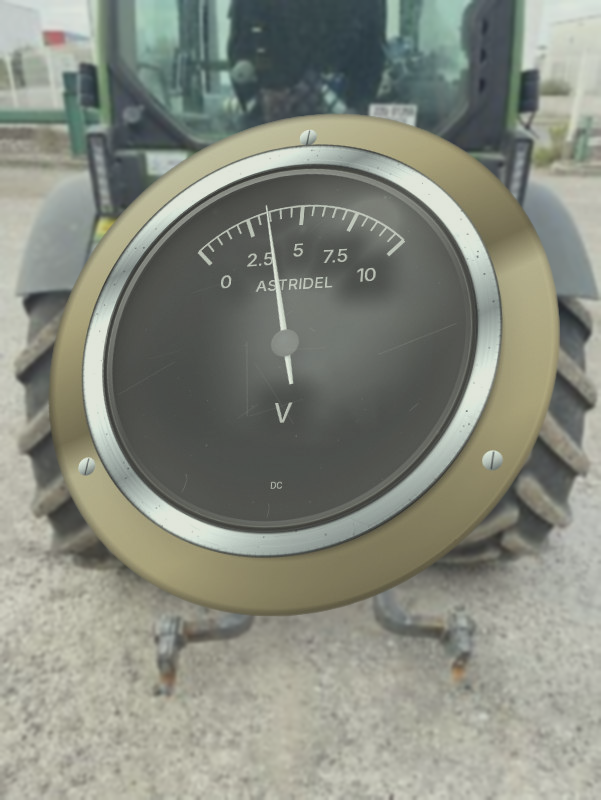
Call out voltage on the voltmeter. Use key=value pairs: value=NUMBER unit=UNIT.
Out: value=3.5 unit=V
